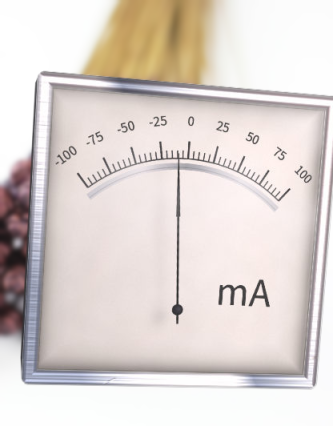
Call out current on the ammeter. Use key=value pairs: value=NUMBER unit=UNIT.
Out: value=-10 unit=mA
